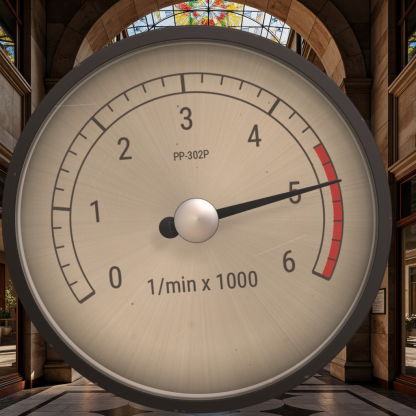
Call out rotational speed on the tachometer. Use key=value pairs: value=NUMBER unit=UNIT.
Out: value=5000 unit=rpm
